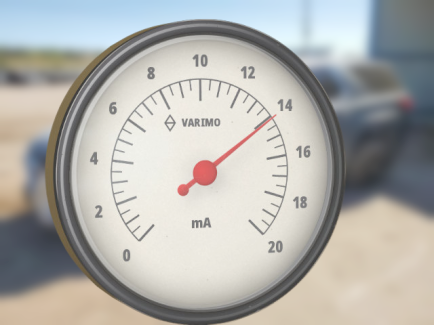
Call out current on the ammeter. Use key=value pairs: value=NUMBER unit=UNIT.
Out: value=14 unit=mA
